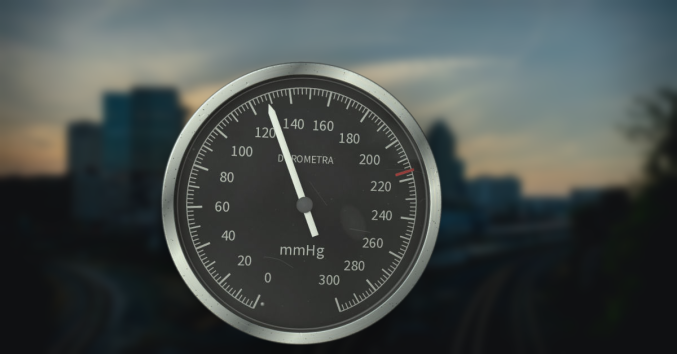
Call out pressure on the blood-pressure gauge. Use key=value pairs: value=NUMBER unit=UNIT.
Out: value=128 unit=mmHg
